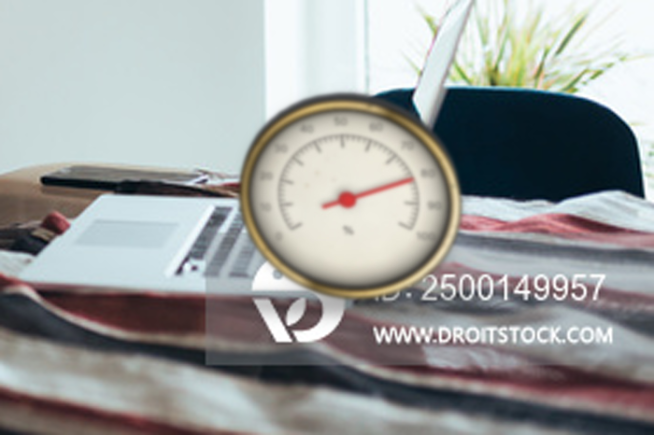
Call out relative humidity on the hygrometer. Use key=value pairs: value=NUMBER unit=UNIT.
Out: value=80 unit=%
